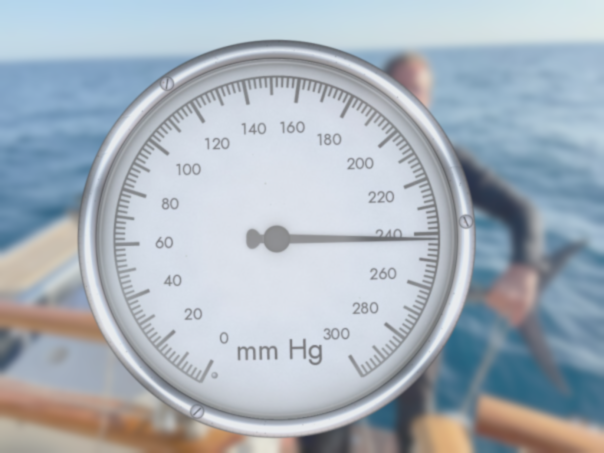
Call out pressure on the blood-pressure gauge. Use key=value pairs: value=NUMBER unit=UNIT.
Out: value=242 unit=mmHg
